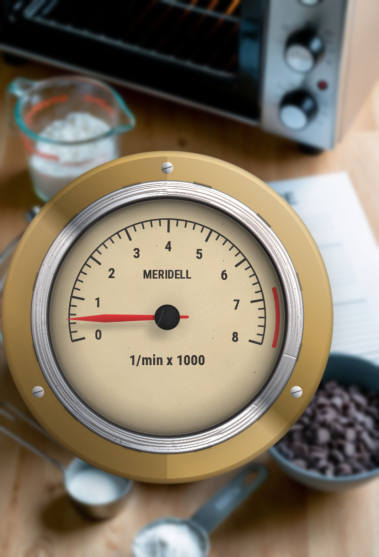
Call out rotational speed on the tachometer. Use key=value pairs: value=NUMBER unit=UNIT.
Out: value=500 unit=rpm
